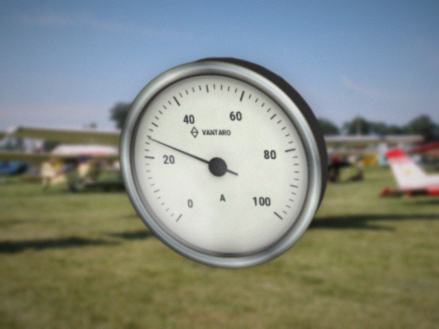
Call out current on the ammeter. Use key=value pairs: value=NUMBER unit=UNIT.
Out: value=26 unit=A
